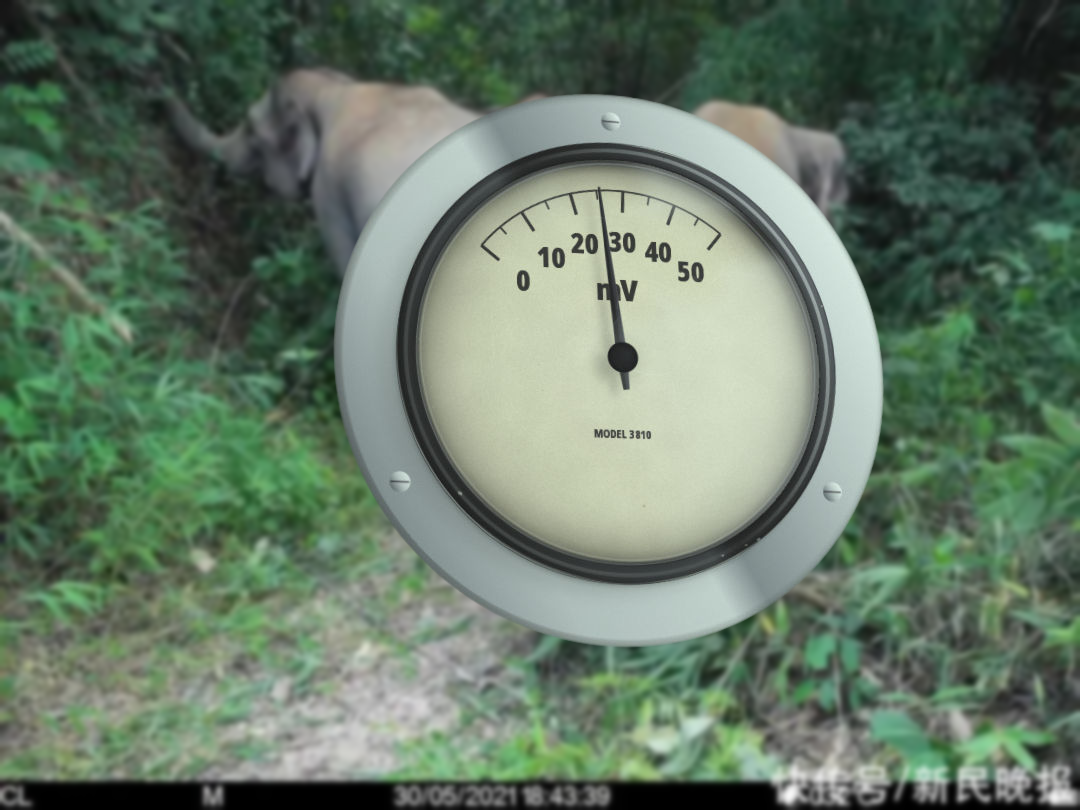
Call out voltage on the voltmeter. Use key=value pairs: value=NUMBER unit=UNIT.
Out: value=25 unit=mV
